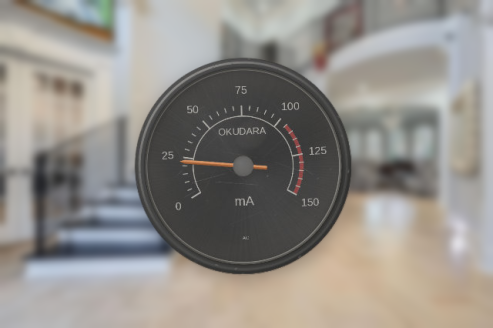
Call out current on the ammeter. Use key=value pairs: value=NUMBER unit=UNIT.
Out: value=22.5 unit=mA
